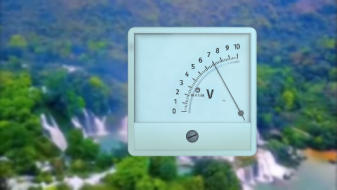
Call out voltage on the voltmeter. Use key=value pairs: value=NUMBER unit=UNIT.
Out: value=7 unit=V
